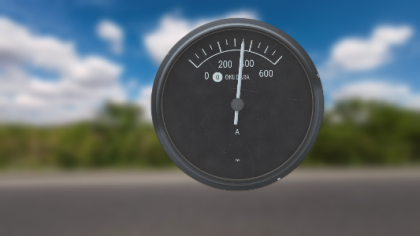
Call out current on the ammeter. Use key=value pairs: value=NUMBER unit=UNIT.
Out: value=350 unit=A
